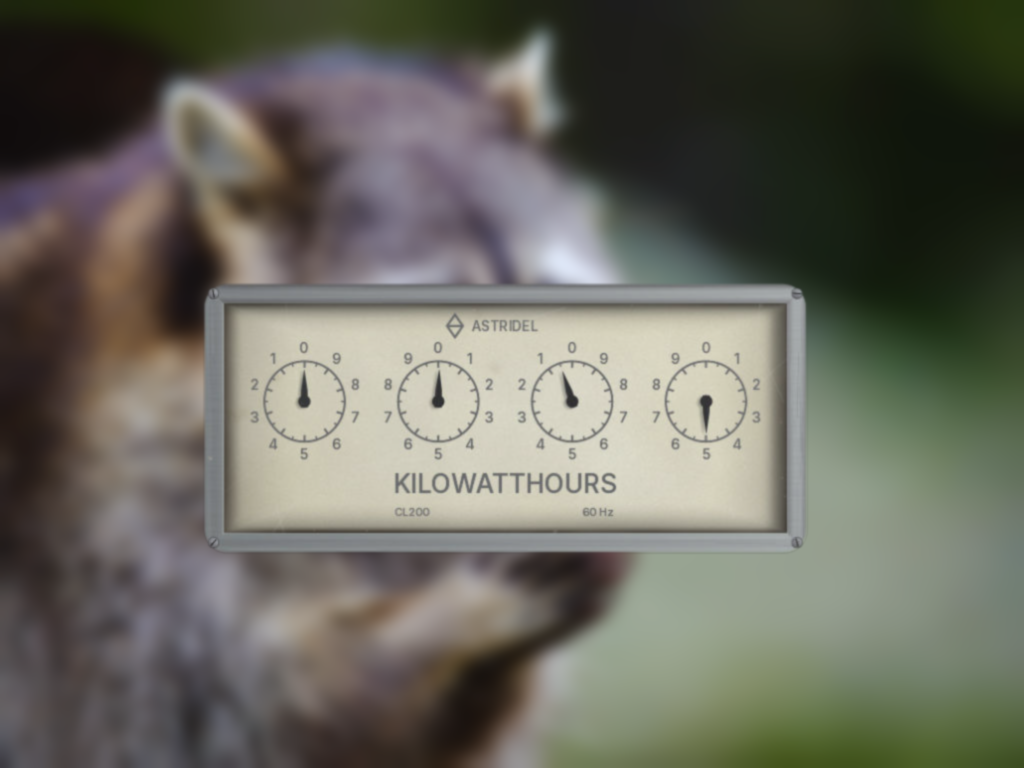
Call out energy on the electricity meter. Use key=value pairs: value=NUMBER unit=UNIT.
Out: value=5 unit=kWh
